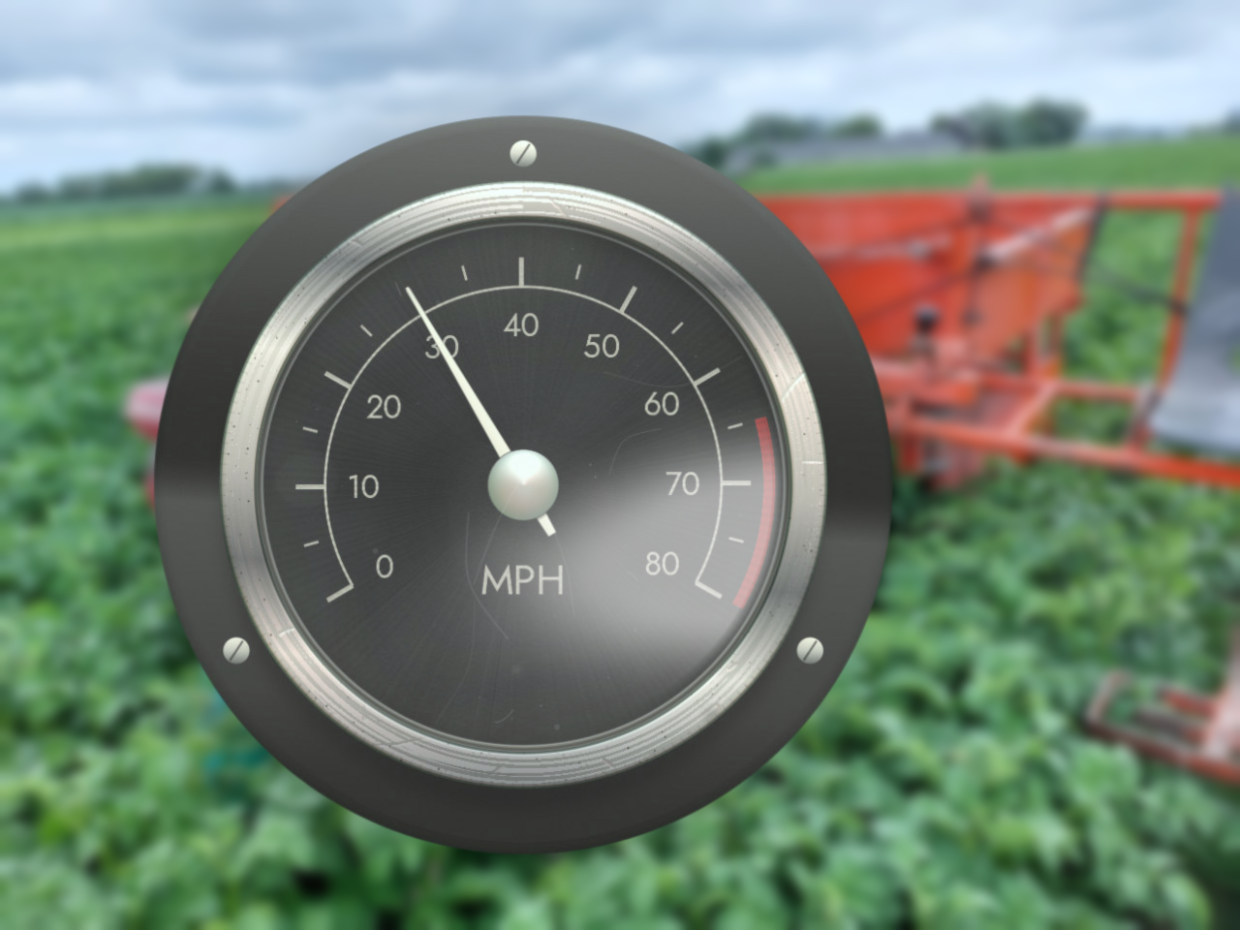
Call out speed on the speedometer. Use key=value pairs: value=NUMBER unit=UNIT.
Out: value=30 unit=mph
